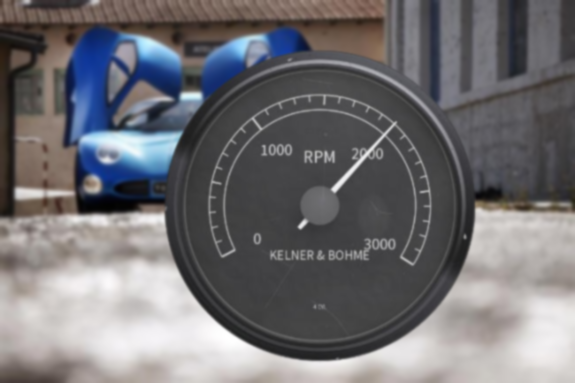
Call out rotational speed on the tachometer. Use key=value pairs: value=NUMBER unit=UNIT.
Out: value=2000 unit=rpm
